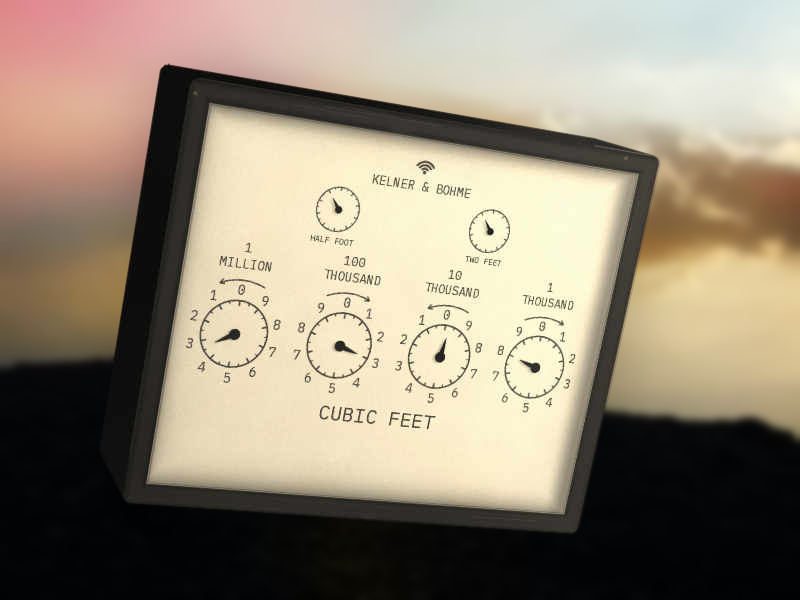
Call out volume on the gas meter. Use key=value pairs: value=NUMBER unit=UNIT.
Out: value=329800 unit=ft³
